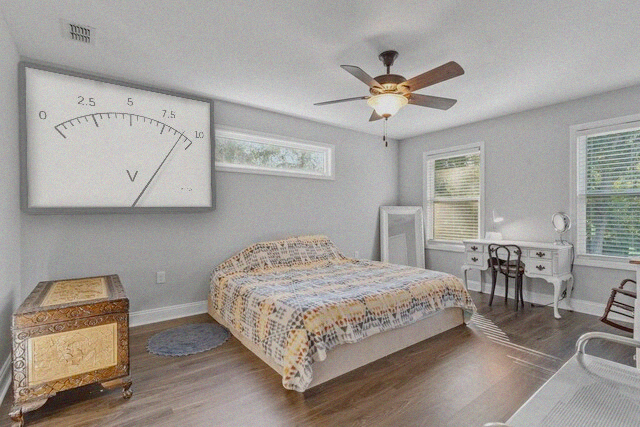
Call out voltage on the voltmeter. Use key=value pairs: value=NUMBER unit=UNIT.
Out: value=9 unit=V
